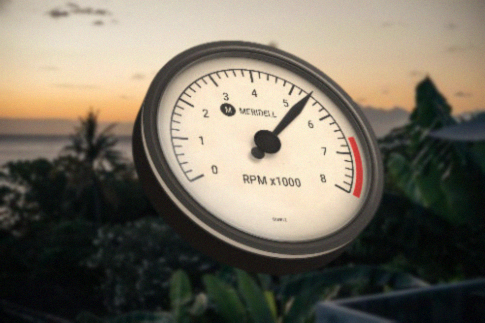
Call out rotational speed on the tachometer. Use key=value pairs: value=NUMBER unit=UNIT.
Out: value=5400 unit=rpm
